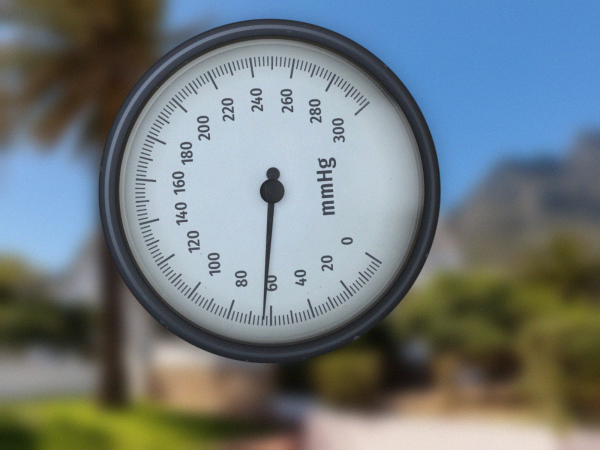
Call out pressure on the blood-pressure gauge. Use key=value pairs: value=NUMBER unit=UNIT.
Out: value=64 unit=mmHg
